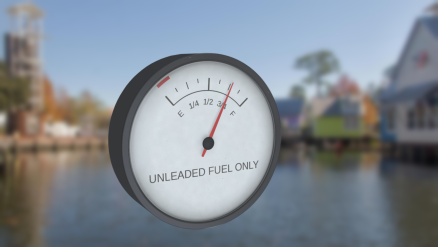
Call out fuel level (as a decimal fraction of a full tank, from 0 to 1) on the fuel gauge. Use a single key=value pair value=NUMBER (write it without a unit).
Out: value=0.75
